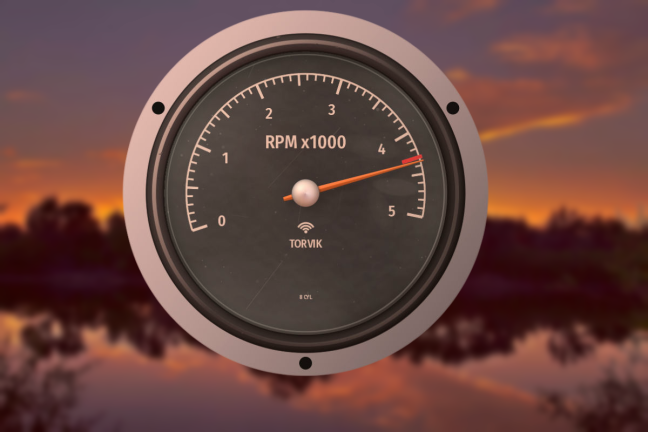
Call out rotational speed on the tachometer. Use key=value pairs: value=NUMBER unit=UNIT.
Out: value=4350 unit=rpm
